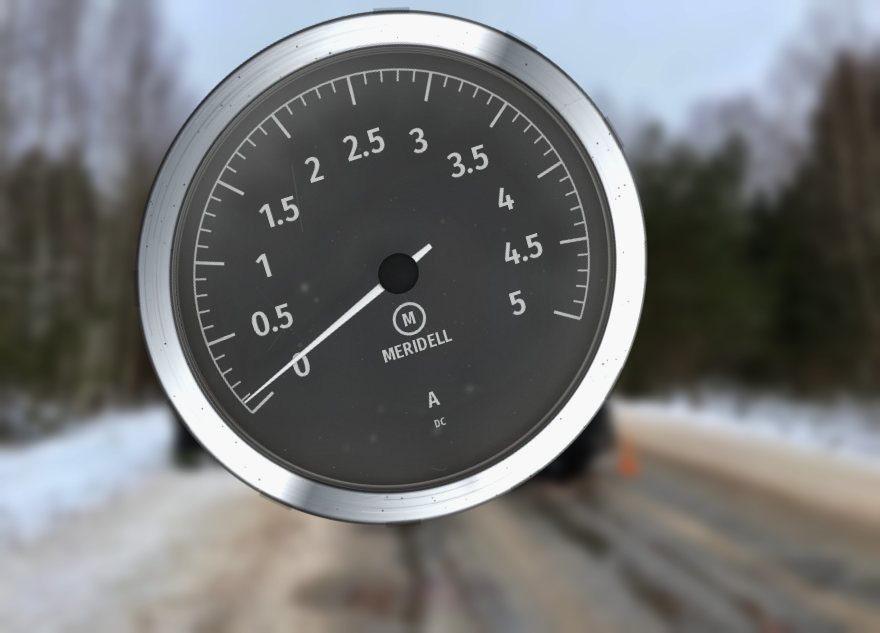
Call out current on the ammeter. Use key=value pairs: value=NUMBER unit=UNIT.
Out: value=0.1 unit=A
